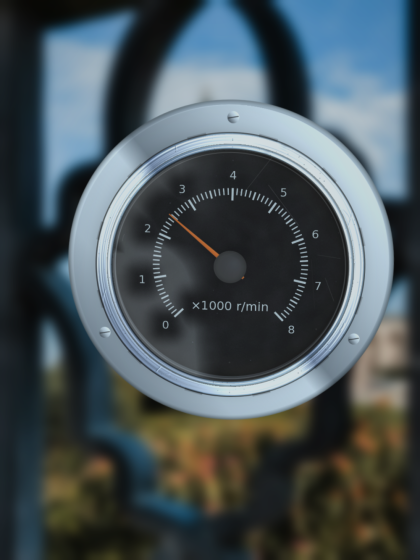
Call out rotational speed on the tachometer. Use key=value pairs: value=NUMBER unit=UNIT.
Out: value=2500 unit=rpm
